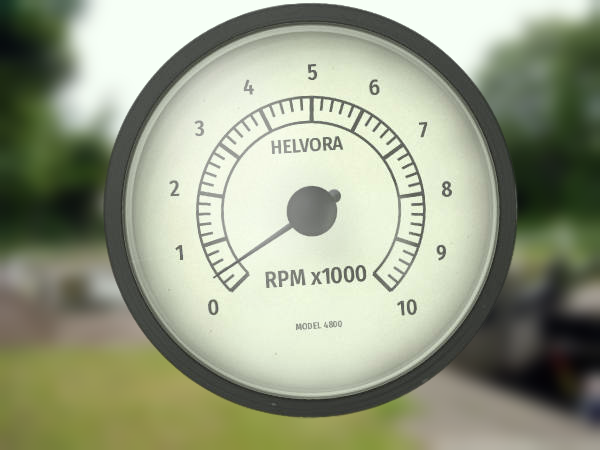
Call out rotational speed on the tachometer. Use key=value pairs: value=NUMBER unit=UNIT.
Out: value=400 unit=rpm
